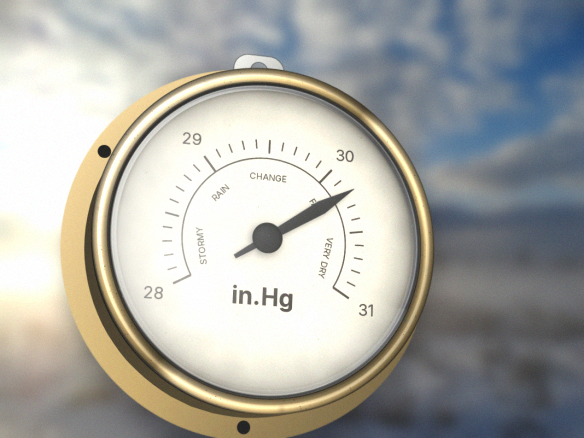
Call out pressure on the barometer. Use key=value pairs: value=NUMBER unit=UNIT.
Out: value=30.2 unit=inHg
